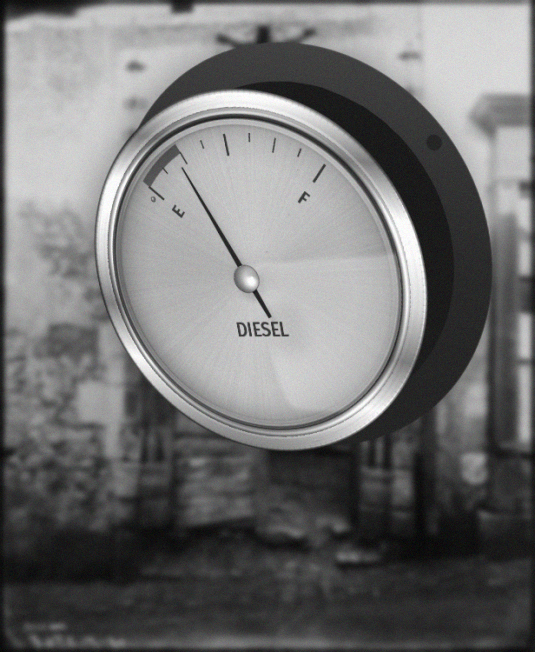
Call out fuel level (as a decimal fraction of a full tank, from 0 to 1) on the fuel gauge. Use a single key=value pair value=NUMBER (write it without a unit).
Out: value=0.25
